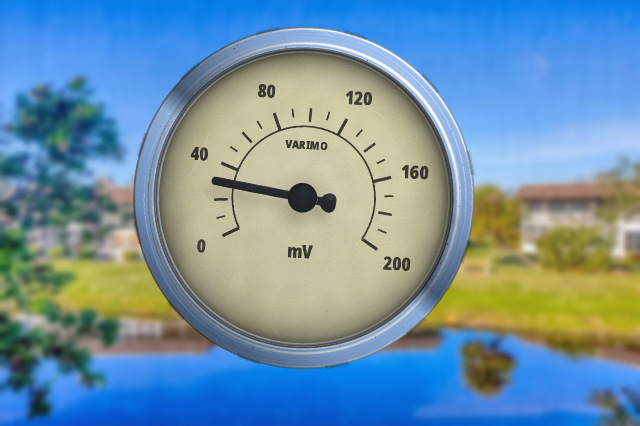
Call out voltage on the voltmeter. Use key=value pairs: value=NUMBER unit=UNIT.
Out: value=30 unit=mV
